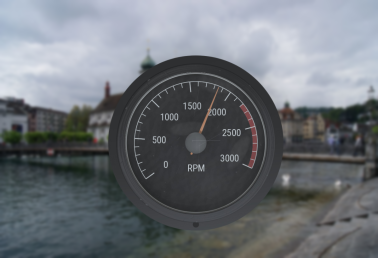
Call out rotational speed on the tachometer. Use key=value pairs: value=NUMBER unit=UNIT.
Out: value=1850 unit=rpm
